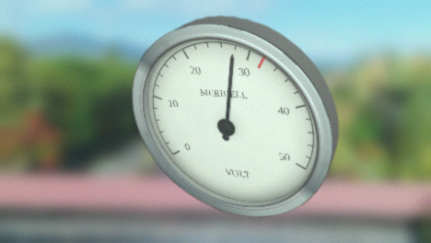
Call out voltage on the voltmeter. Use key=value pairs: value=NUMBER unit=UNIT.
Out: value=28 unit=V
